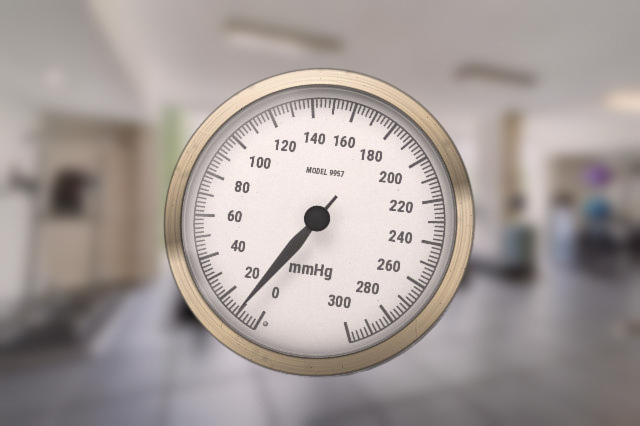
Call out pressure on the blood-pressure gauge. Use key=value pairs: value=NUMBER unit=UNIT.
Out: value=10 unit=mmHg
